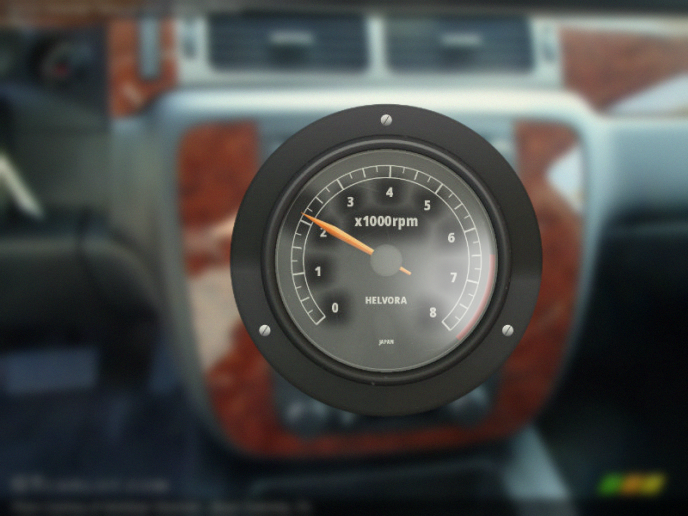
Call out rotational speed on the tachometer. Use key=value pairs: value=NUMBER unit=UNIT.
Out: value=2125 unit=rpm
